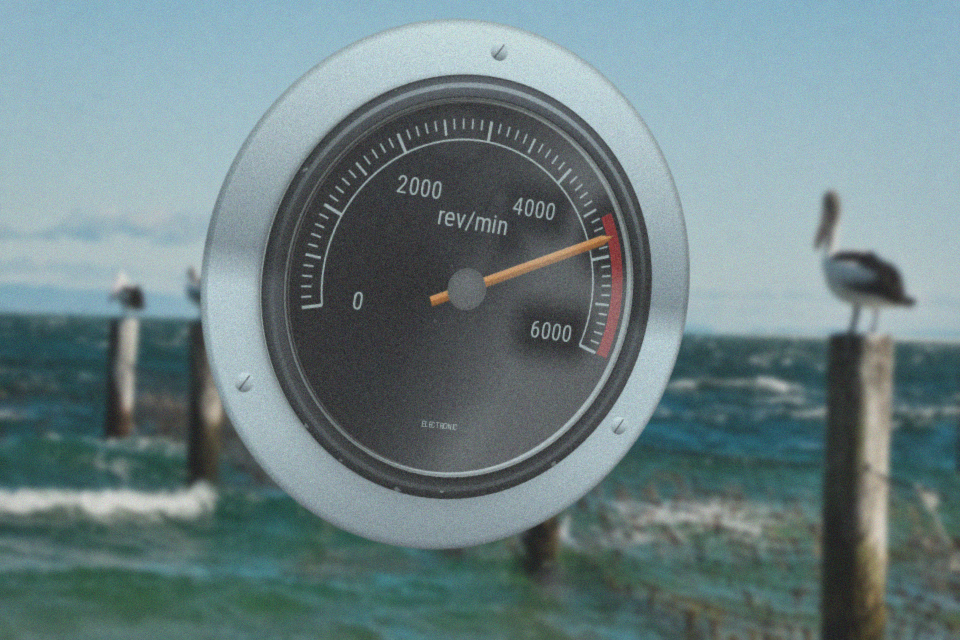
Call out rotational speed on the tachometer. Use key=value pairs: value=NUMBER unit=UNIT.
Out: value=4800 unit=rpm
